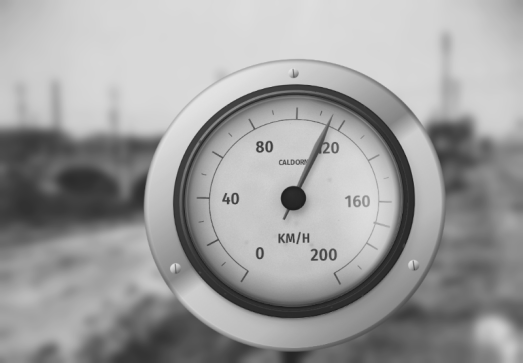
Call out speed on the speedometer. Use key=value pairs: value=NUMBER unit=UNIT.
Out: value=115 unit=km/h
